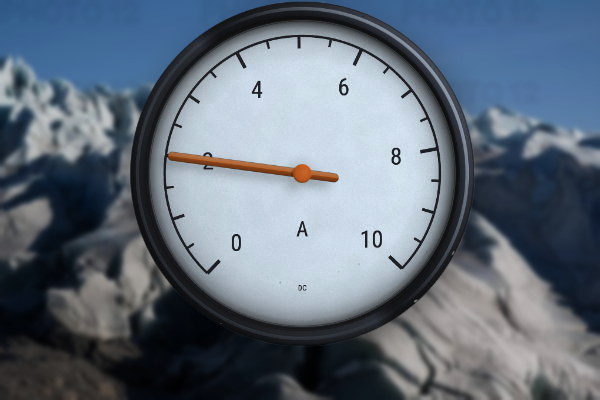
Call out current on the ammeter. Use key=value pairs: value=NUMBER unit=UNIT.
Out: value=2 unit=A
